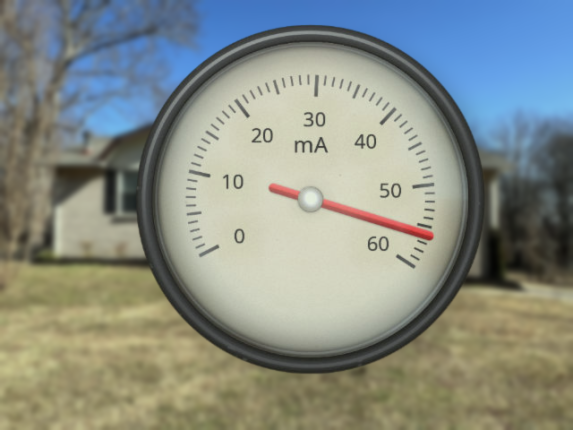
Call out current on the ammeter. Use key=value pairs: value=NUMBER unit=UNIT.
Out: value=56 unit=mA
